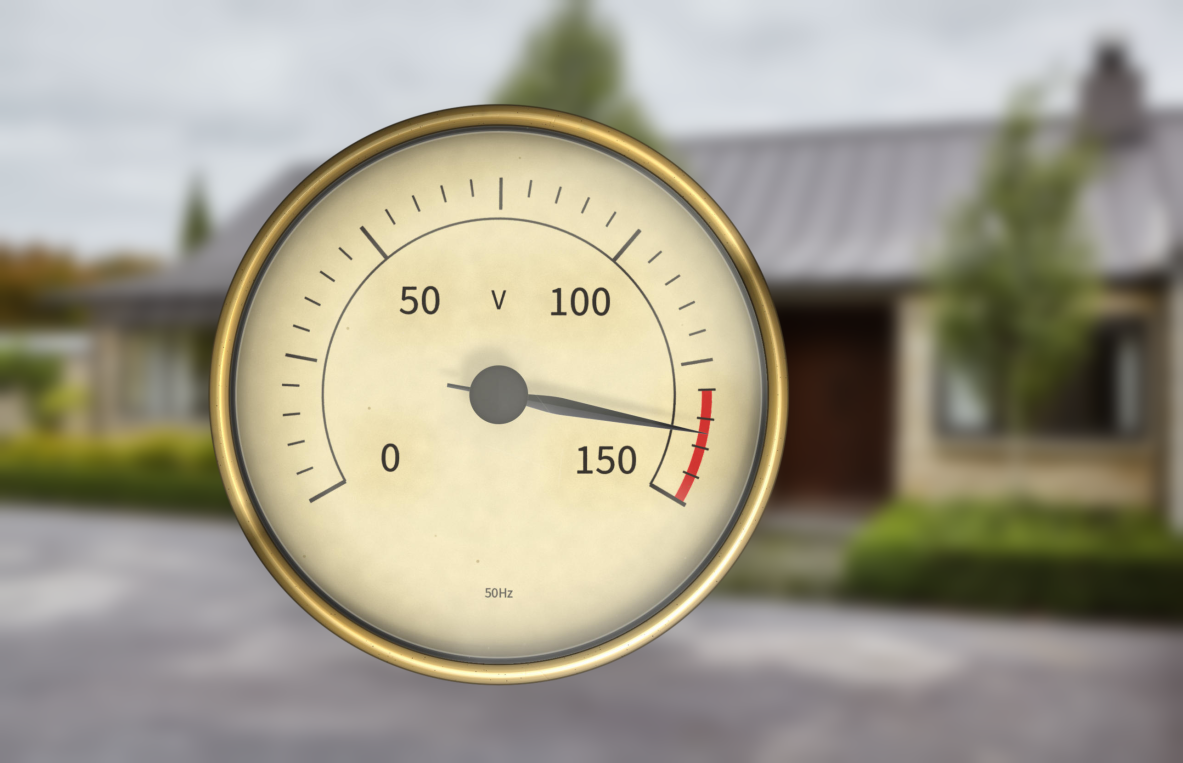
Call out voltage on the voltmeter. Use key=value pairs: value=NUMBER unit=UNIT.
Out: value=137.5 unit=V
